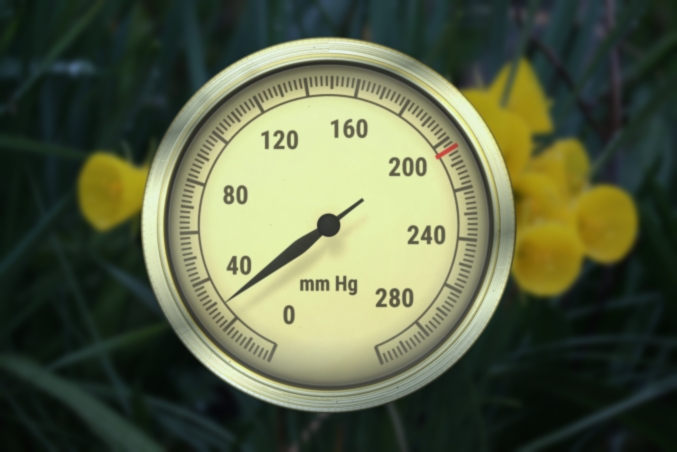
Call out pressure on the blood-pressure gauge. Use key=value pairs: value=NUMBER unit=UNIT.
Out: value=28 unit=mmHg
